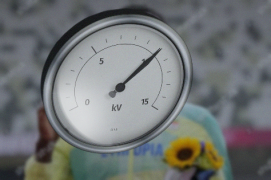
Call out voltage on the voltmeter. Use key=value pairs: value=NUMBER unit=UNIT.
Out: value=10 unit=kV
